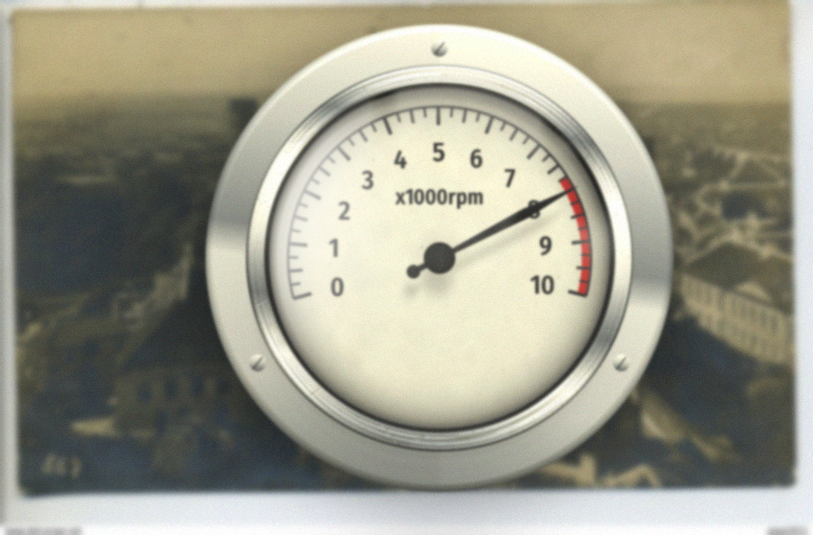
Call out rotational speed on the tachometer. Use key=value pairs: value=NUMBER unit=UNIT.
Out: value=8000 unit=rpm
